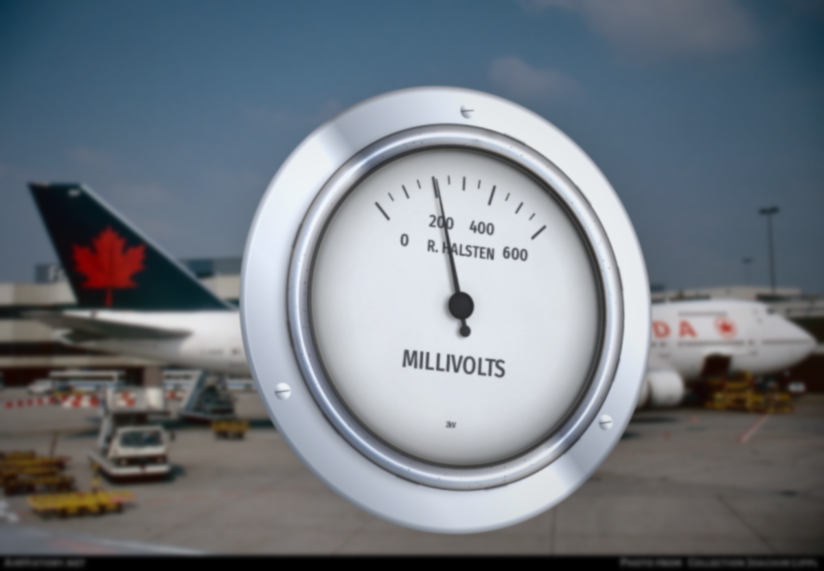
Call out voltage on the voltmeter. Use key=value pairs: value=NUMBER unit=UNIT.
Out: value=200 unit=mV
